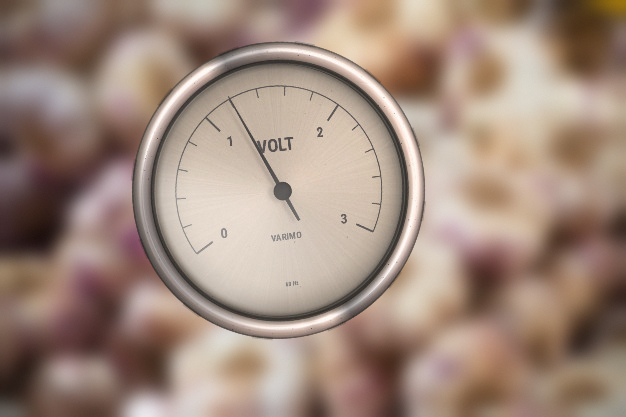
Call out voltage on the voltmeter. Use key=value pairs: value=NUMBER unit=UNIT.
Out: value=1.2 unit=V
